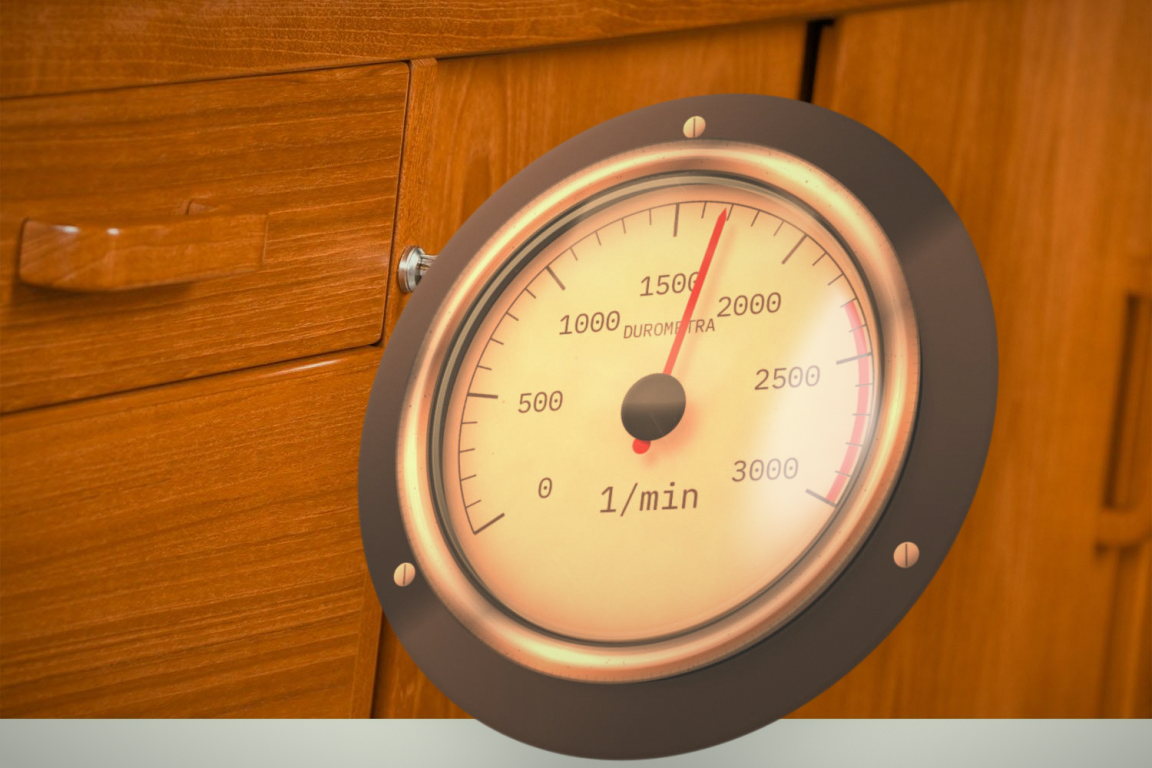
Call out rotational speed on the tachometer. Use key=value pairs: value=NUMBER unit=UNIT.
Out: value=1700 unit=rpm
